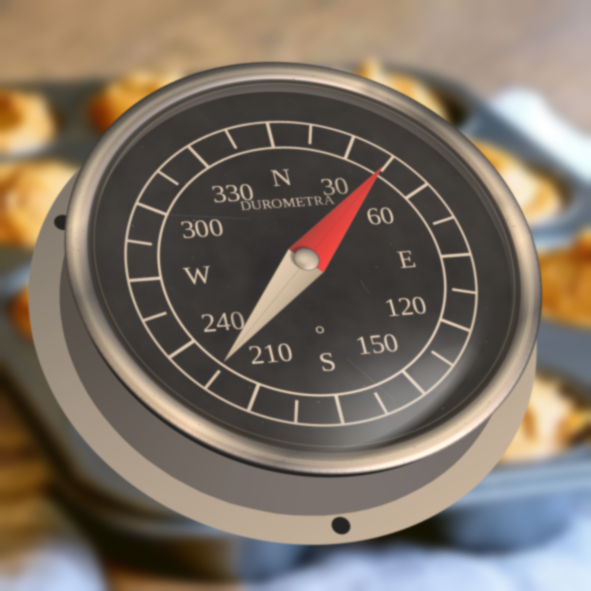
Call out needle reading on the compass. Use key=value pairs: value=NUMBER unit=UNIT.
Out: value=45 unit=°
